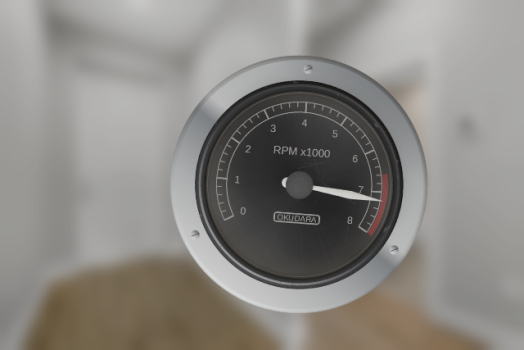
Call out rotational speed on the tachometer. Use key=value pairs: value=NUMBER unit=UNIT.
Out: value=7200 unit=rpm
